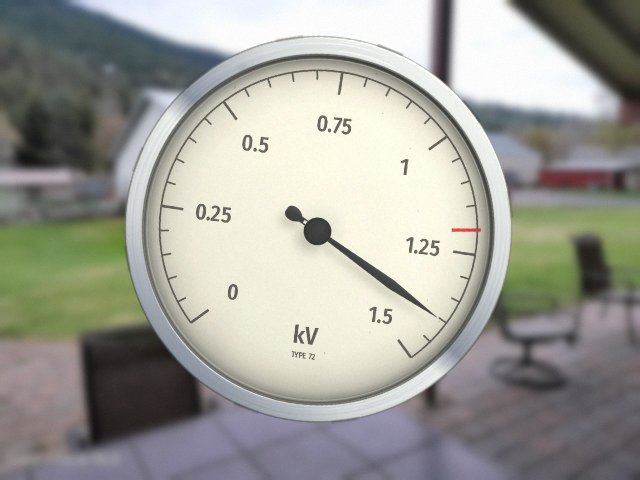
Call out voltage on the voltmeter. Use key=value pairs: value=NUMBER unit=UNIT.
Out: value=1.4 unit=kV
